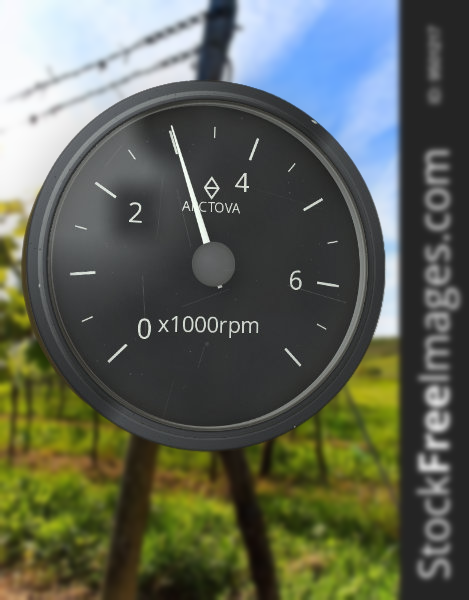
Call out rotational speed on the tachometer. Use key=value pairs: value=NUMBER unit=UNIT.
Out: value=3000 unit=rpm
